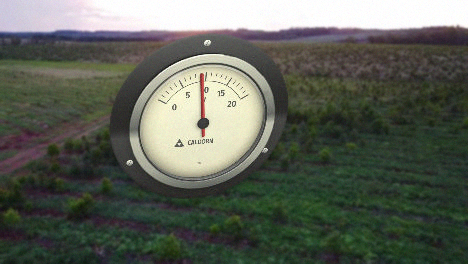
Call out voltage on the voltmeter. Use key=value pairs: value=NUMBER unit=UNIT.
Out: value=9 unit=V
